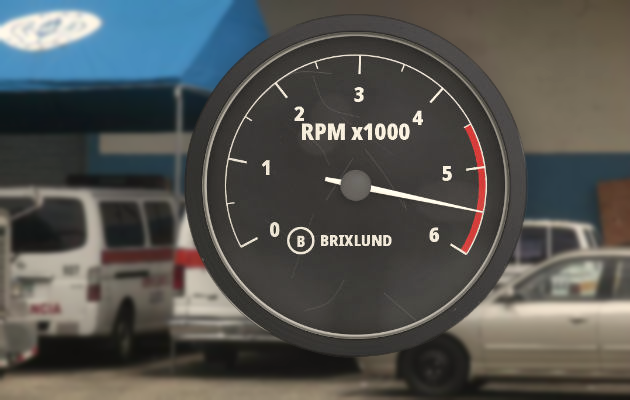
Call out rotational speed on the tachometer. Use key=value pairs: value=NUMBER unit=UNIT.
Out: value=5500 unit=rpm
